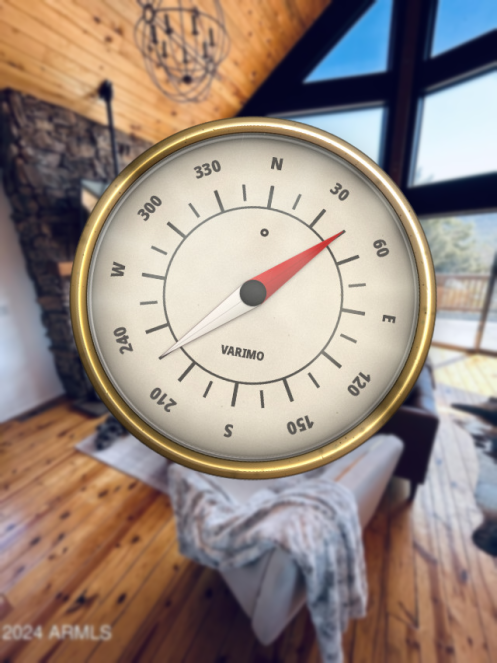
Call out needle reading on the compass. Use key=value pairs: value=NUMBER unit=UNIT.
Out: value=45 unit=°
